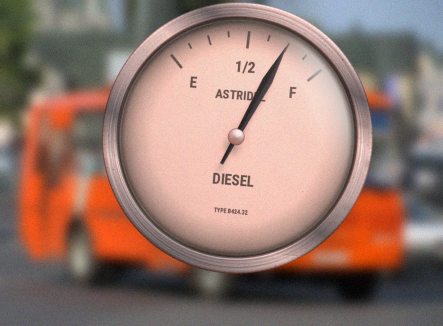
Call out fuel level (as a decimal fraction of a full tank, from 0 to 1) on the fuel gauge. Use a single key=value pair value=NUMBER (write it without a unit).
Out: value=0.75
